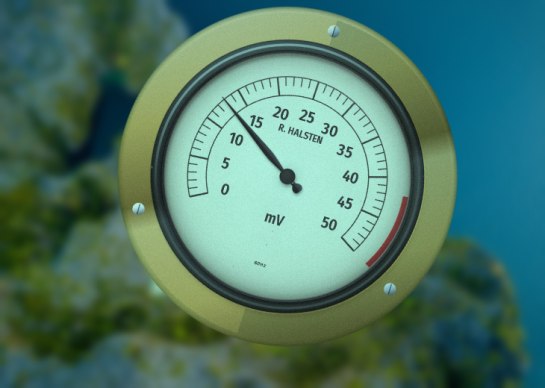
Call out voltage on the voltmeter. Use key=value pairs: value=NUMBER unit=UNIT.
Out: value=13 unit=mV
